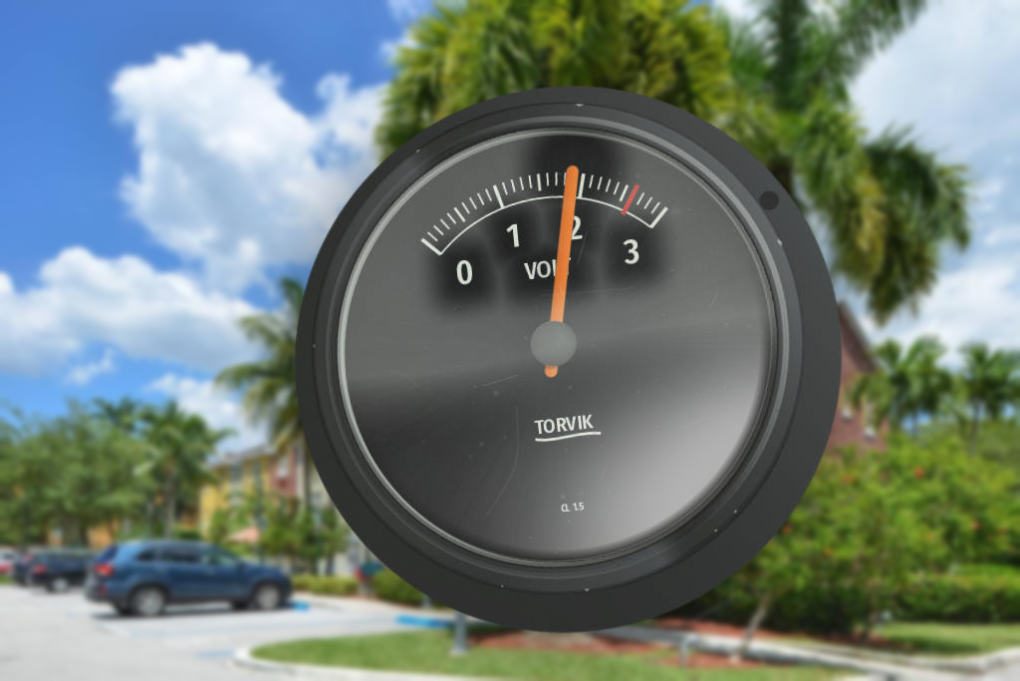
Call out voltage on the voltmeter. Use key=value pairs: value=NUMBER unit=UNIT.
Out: value=1.9 unit=V
